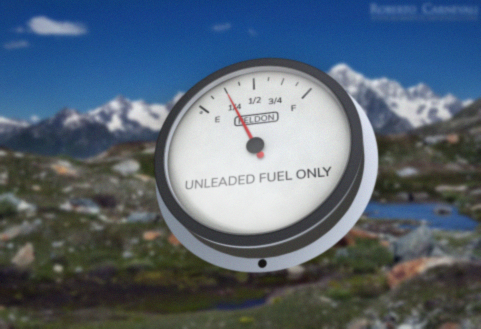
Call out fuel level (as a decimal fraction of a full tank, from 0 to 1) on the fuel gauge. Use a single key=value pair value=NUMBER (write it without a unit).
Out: value=0.25
